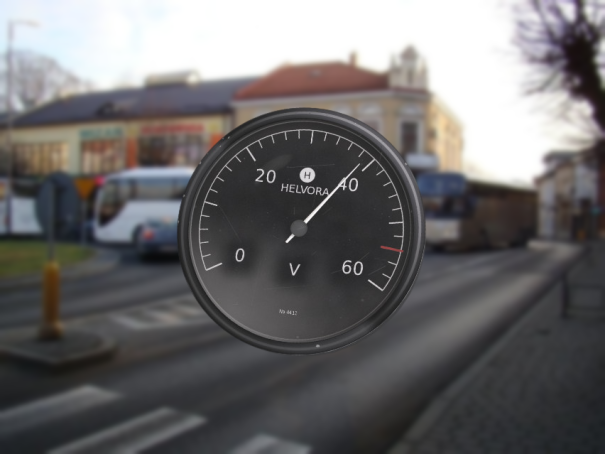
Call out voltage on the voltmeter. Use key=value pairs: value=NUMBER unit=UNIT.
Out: value=39 unit=V
